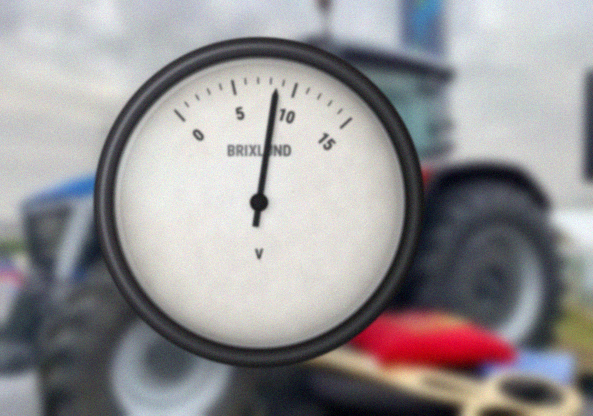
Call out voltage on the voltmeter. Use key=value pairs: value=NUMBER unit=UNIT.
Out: value=8.5 unit=V
